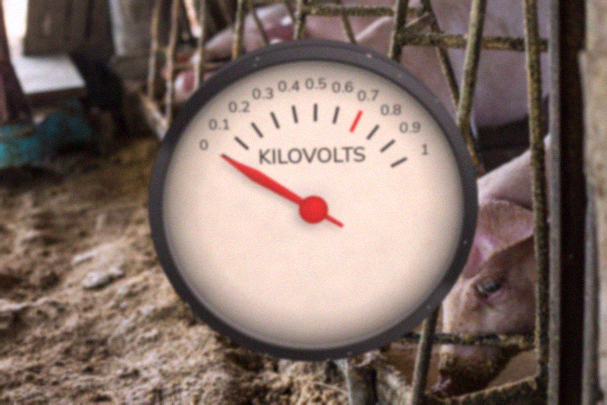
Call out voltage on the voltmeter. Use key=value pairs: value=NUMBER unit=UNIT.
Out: value=0 unit=kV
